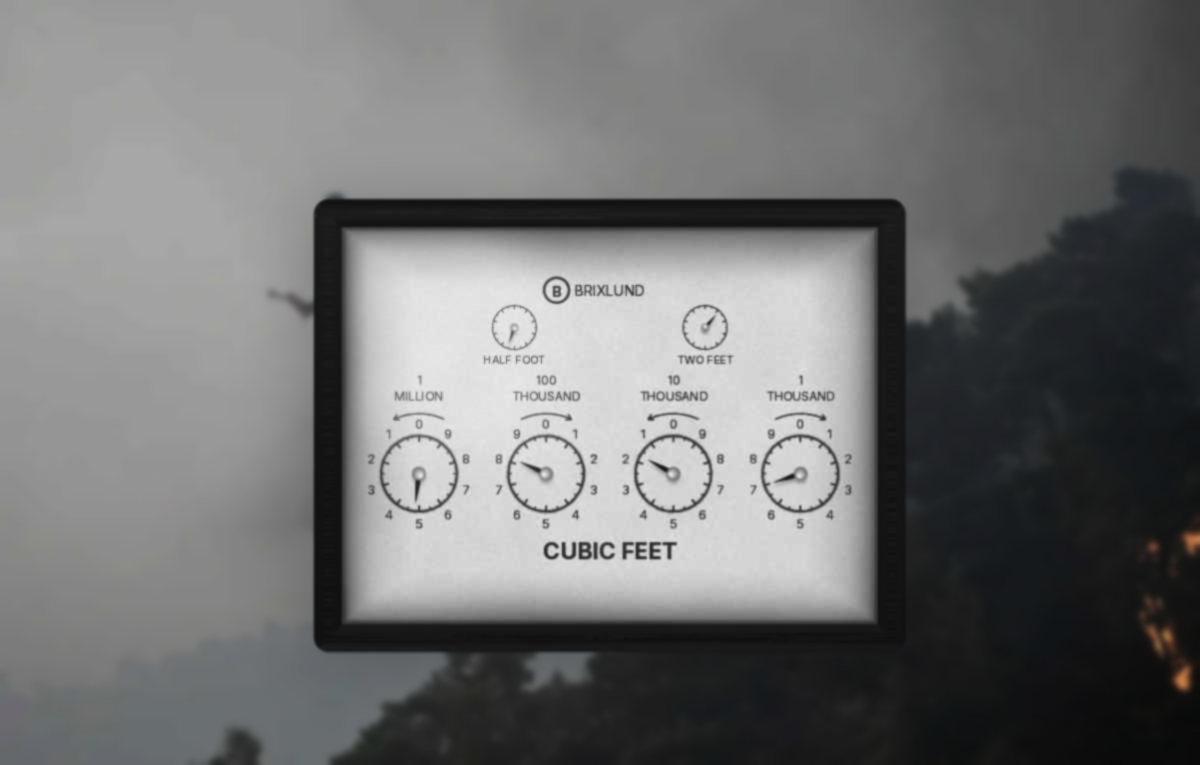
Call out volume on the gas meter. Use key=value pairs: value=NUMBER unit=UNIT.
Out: value=481700 unit=ft³
